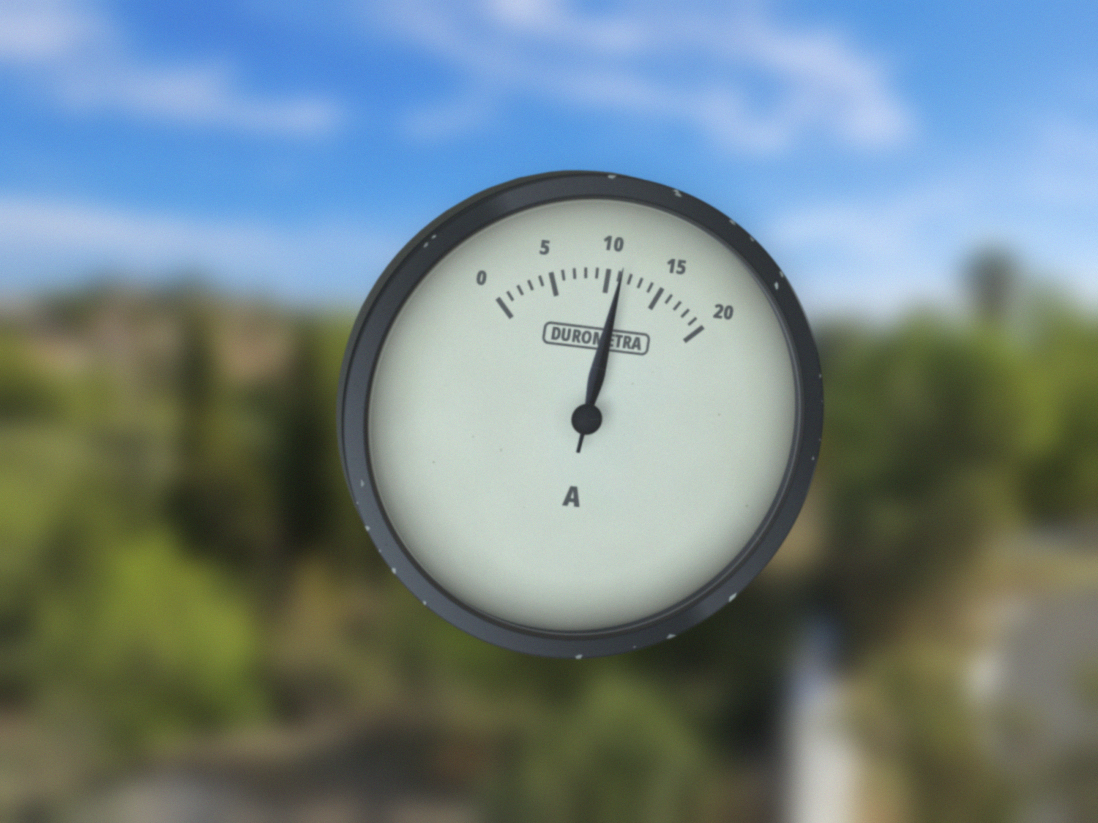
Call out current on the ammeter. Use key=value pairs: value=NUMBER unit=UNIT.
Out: value=11 unit=A
